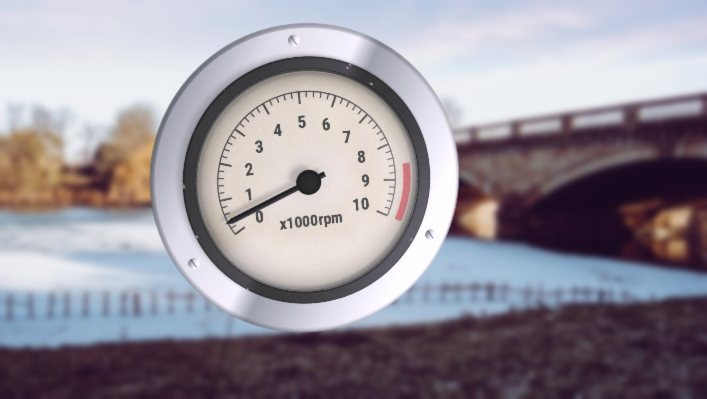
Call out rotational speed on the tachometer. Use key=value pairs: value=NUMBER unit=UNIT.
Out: value=400 unit=rpm
